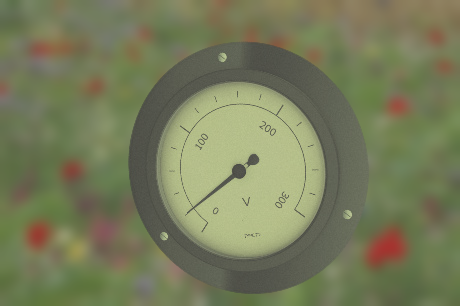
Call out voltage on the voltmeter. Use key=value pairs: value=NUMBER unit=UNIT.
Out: value=20 unit=V
